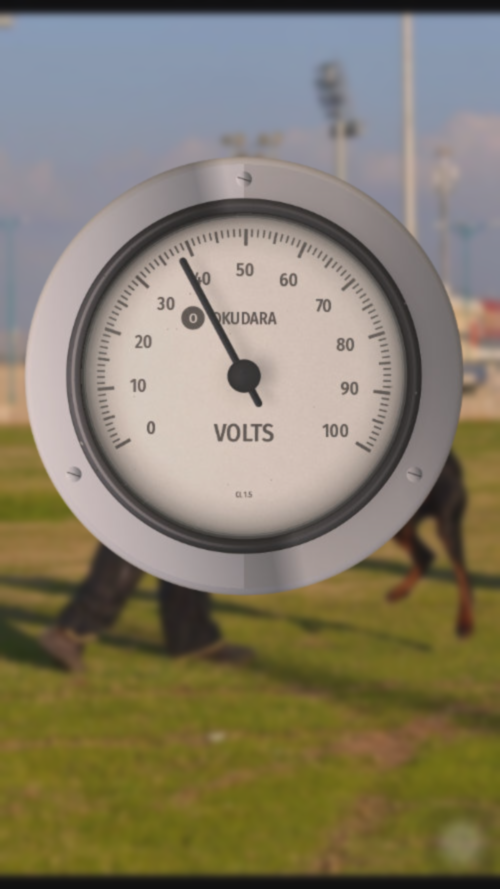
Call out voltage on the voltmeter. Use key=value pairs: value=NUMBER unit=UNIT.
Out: value=38 unit=V
